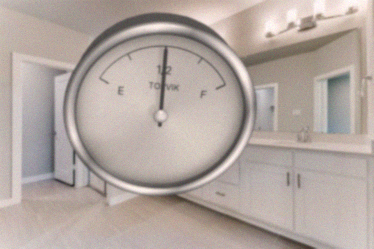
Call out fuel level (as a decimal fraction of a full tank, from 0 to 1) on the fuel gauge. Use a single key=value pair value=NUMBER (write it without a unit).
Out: value=0.5
